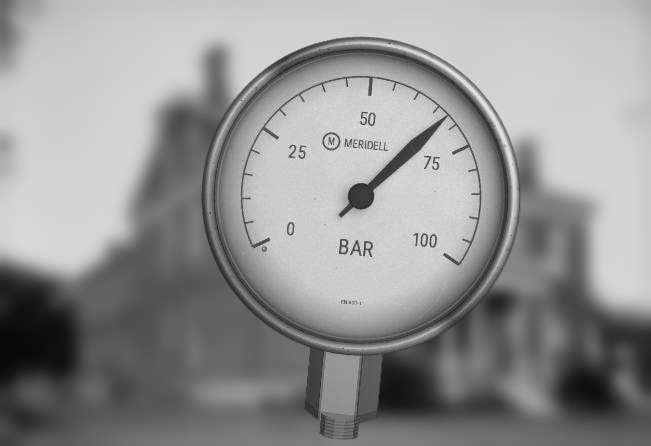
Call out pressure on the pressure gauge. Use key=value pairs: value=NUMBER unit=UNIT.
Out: value=67.5 unit=bar
